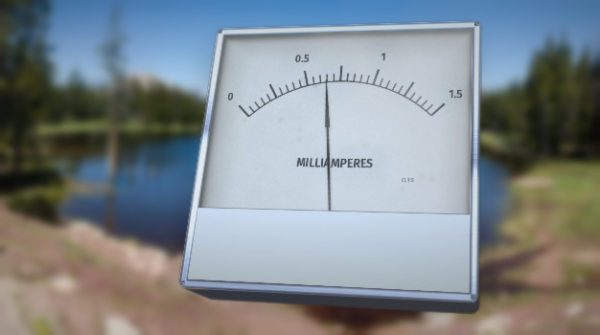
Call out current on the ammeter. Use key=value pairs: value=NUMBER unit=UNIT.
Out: value=0.65 unit=mA
